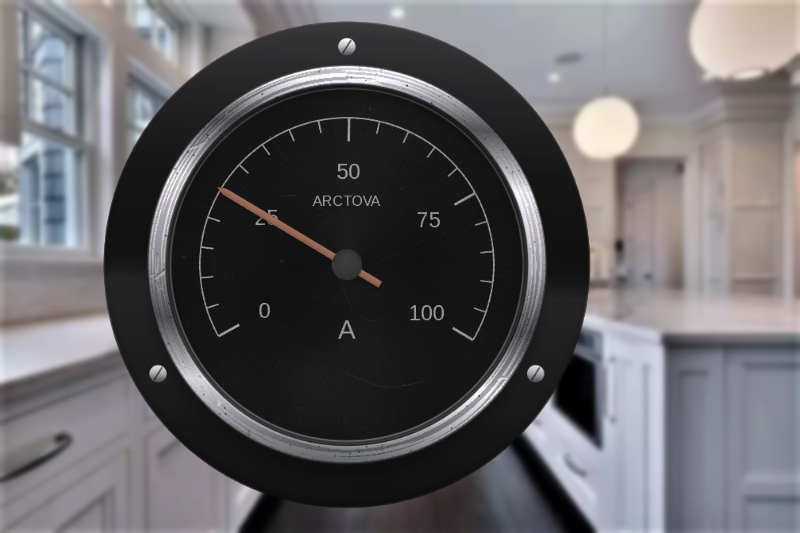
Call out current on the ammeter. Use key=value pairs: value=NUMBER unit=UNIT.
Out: value=25 unit=A
